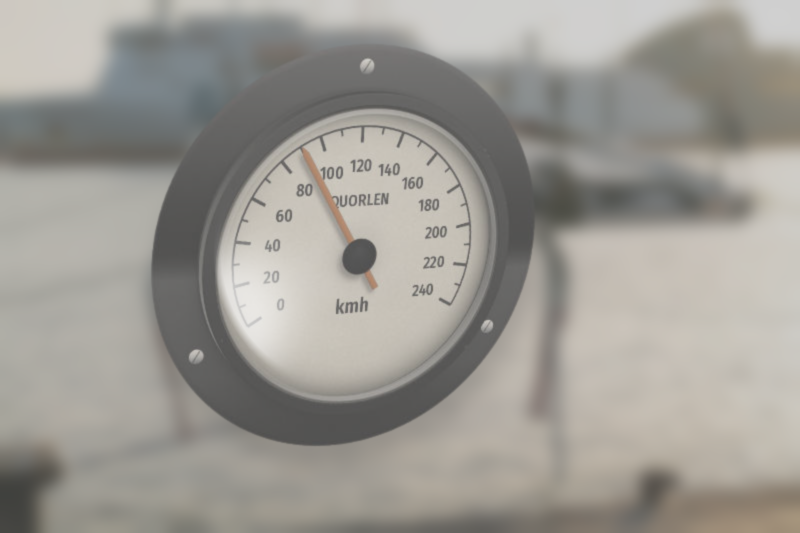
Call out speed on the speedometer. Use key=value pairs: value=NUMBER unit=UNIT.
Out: value=90 unit=km/h
